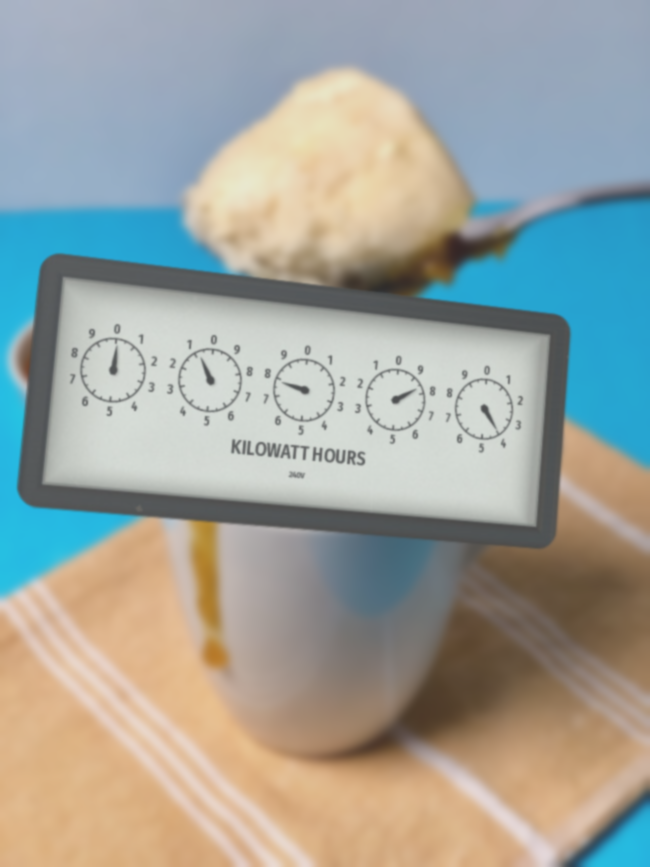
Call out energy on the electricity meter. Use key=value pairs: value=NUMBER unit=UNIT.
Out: value=784 unit=kWh
